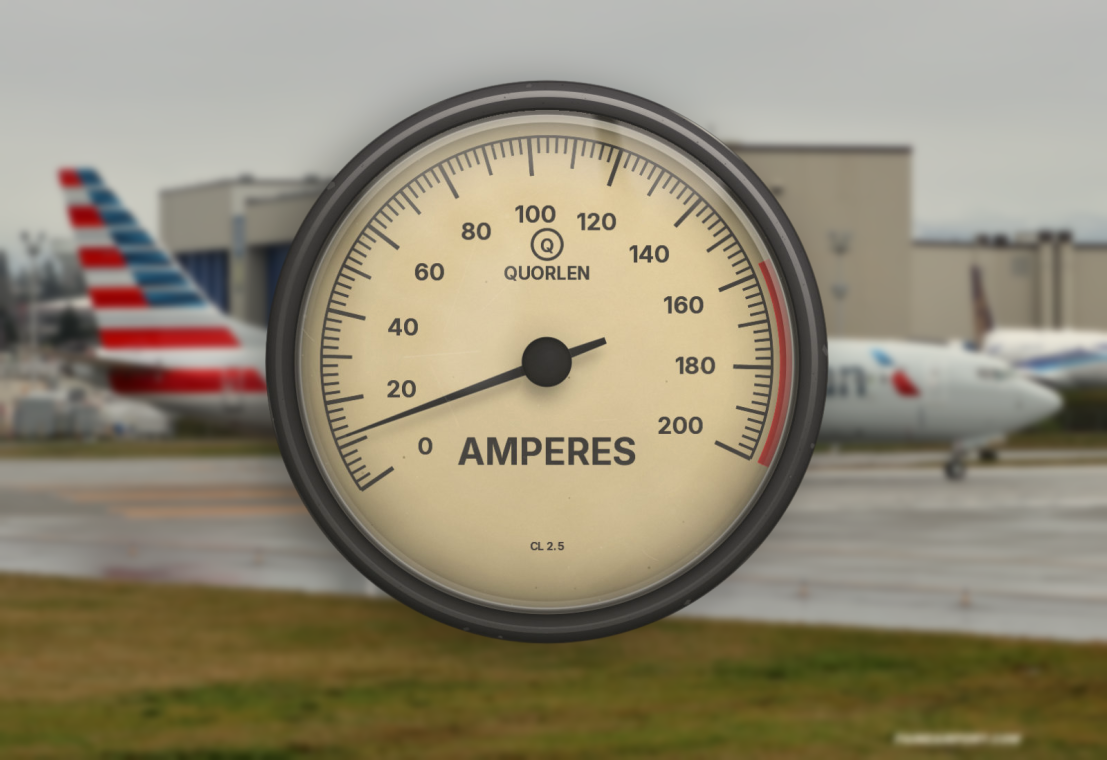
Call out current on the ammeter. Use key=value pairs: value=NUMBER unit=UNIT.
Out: value=12 unit=A
